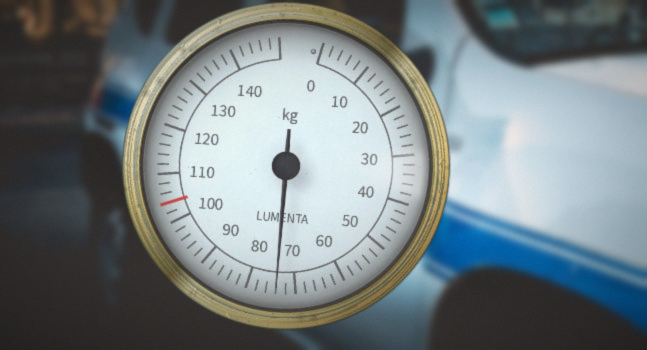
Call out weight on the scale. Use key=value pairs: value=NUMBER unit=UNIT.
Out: value=74 unit=kg
